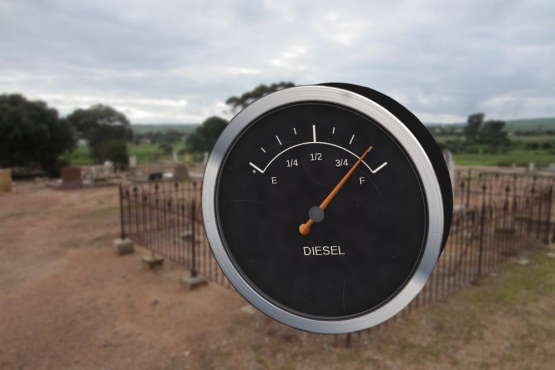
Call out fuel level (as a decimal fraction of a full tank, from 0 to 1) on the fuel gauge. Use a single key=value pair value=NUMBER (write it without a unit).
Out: value=0.875
